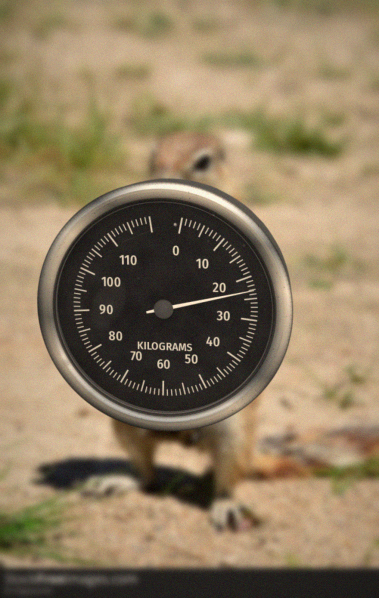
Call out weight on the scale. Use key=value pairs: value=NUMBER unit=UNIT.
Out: value=23 unit=kg
